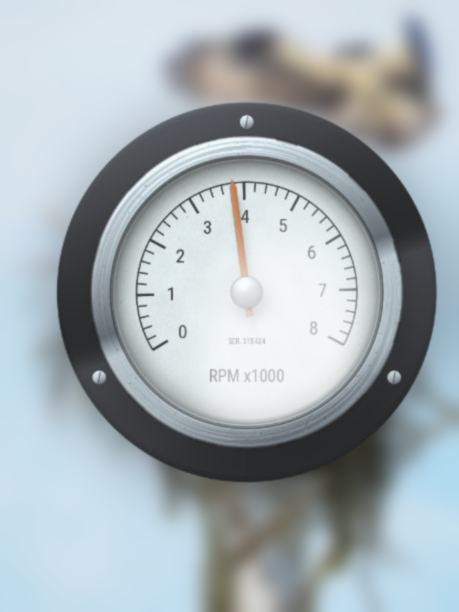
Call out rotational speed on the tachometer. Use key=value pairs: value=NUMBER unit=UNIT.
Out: value=3800 unit=rpm
